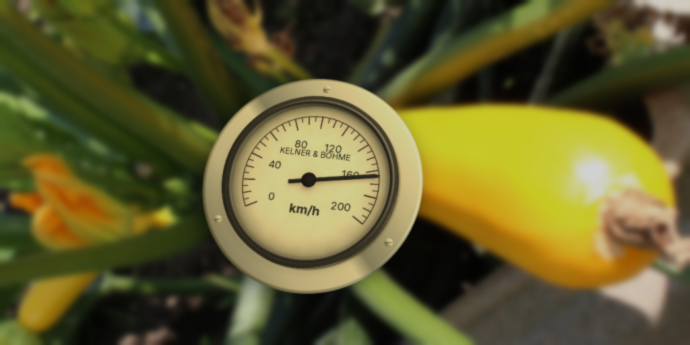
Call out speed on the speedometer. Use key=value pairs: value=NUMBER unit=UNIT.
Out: value=165 unit=km/h
